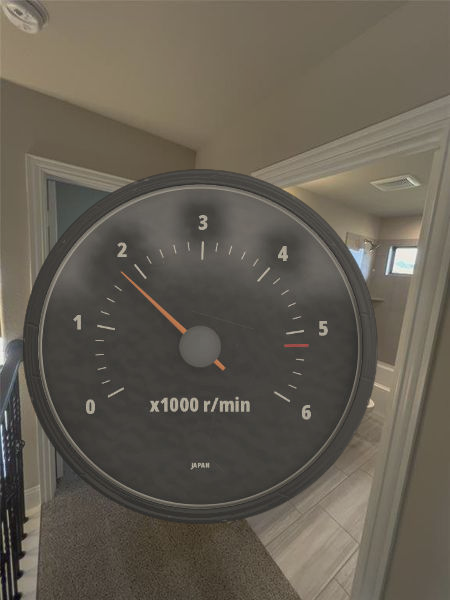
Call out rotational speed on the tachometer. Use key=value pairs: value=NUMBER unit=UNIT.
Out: value=1800 unit=rpm
